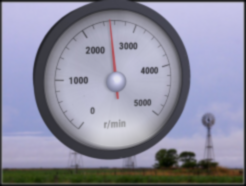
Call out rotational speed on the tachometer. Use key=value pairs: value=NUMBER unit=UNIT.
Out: value=2500 unit=rpm
